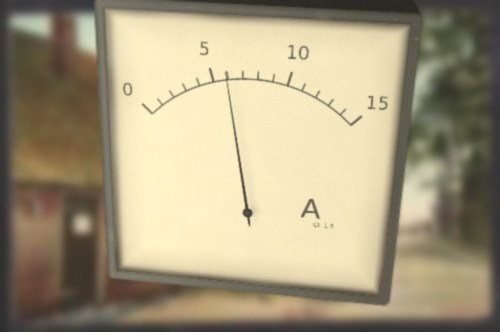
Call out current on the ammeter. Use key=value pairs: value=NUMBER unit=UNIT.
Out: value=6 unit=A
